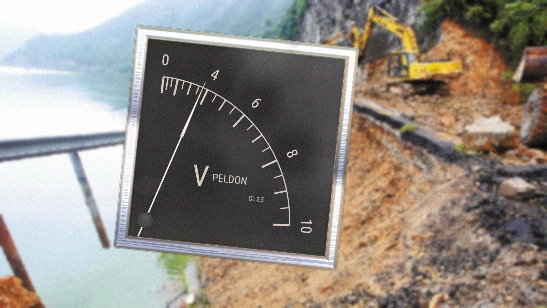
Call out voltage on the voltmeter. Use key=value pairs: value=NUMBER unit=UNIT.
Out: value=3.75 unit=V
